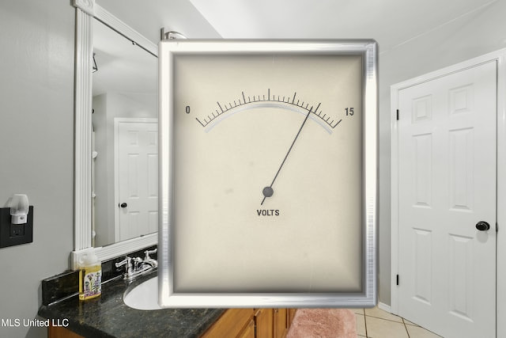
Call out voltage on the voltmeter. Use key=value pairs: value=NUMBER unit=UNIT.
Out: value=12 unit=V
